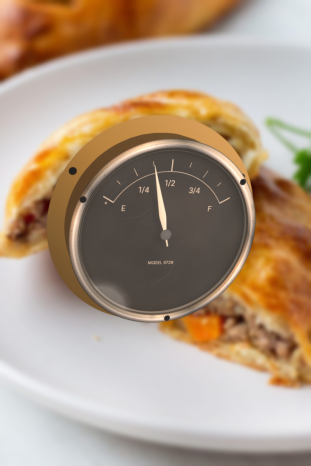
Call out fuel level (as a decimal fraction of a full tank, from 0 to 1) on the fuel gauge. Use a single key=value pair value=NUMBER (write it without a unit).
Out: value=0.375
